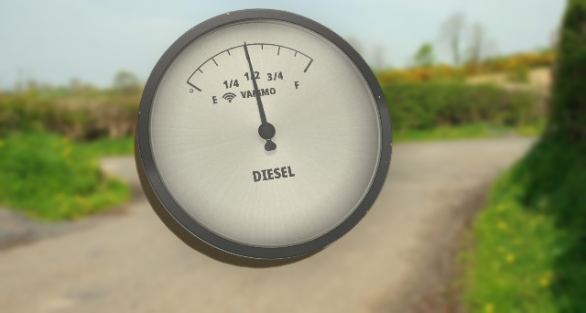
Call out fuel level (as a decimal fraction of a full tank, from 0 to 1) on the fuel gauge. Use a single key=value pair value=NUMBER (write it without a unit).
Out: value=0.5
